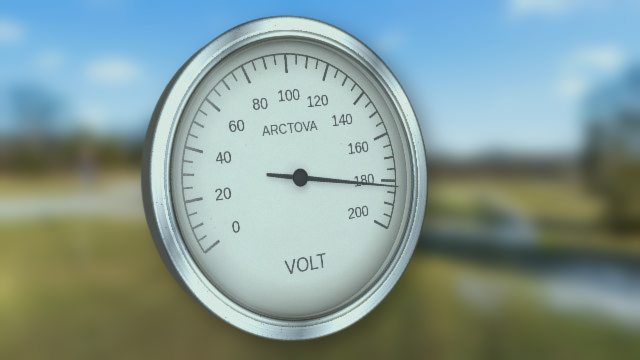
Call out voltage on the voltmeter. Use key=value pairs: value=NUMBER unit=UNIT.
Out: value=182.5 unit=V
